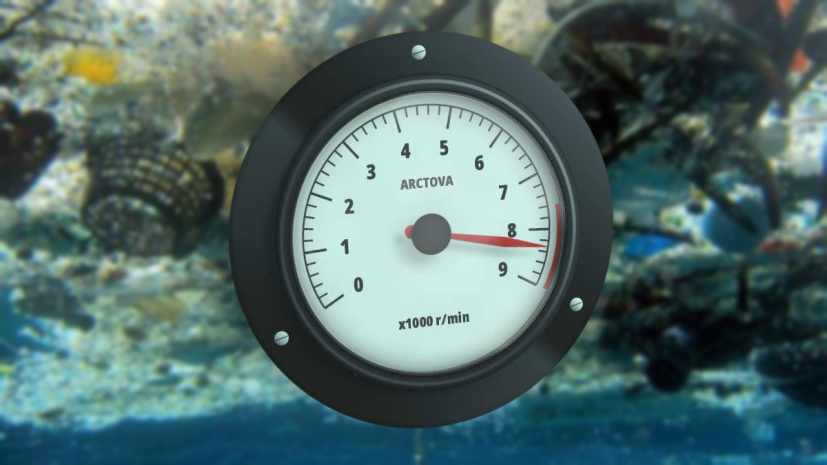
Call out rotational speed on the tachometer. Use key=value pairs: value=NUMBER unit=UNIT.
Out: value=8300 unit=rpm
